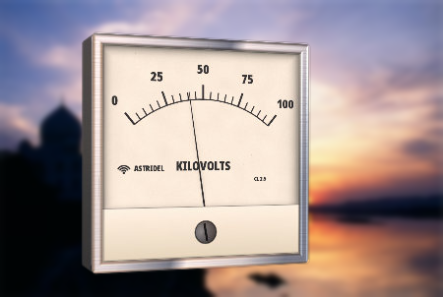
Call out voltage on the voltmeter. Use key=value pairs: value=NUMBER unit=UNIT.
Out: value=40 unit=kV
